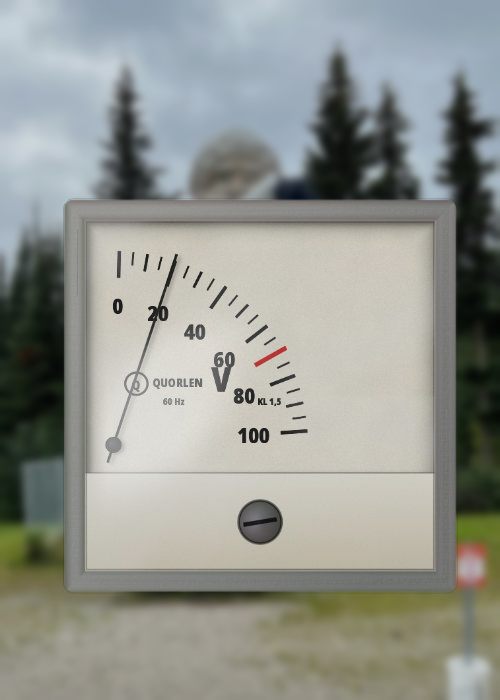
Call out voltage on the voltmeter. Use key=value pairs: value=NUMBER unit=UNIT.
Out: value=20 unit=V
